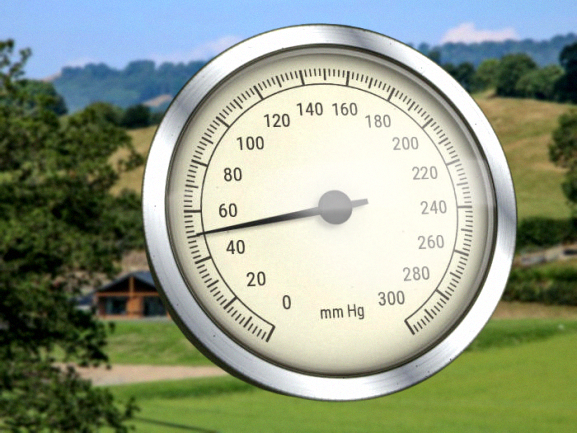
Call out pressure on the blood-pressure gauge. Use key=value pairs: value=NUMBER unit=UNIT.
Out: value=50 unit=mmHg
